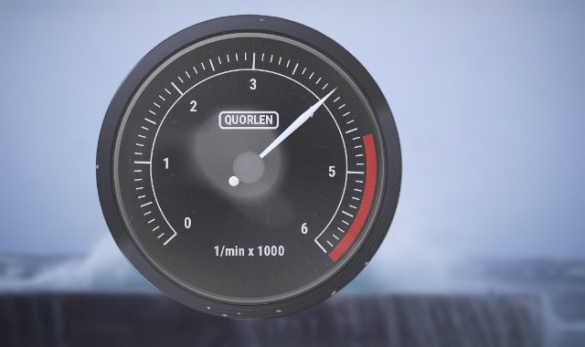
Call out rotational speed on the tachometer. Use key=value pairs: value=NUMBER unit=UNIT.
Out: value=4000 unit=rpm
